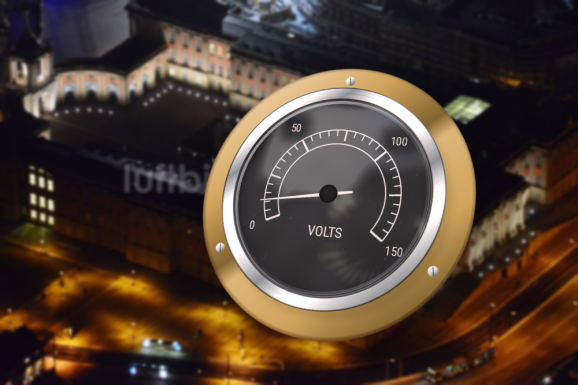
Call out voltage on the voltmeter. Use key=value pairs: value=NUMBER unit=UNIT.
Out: value=10 unit=V
